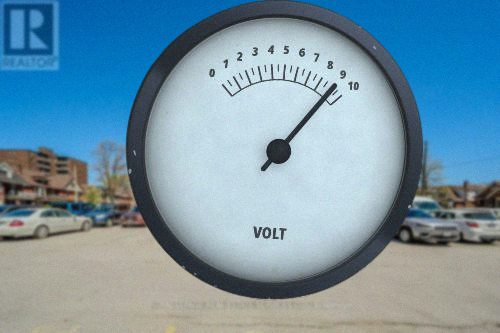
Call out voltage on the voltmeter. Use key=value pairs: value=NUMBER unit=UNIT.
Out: value=9 unit=V
